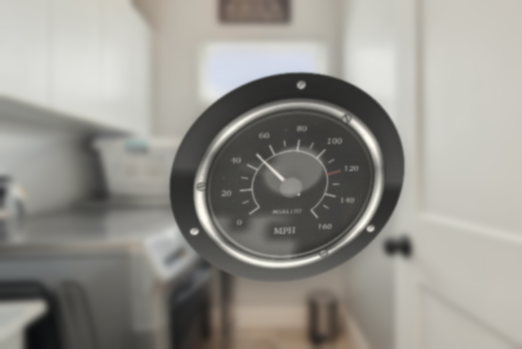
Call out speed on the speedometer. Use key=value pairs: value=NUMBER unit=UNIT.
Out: value=50 unit=mph
